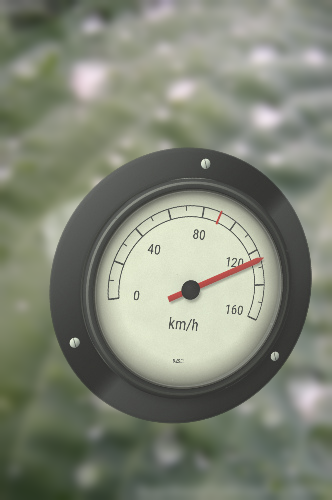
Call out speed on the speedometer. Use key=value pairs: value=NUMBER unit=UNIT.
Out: value=125 unit=km/h
